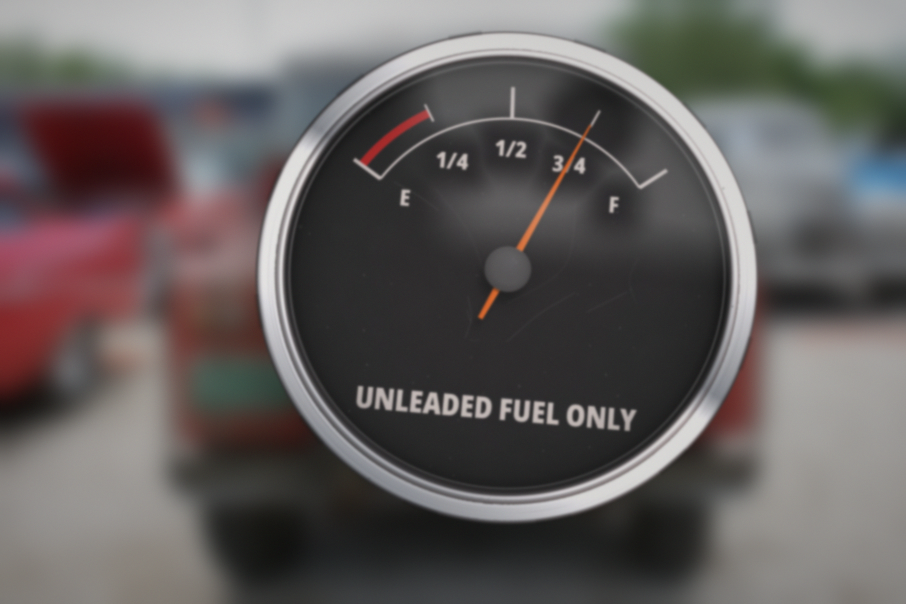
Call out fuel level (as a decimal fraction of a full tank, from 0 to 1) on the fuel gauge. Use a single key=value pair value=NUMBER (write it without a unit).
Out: value=0.75
